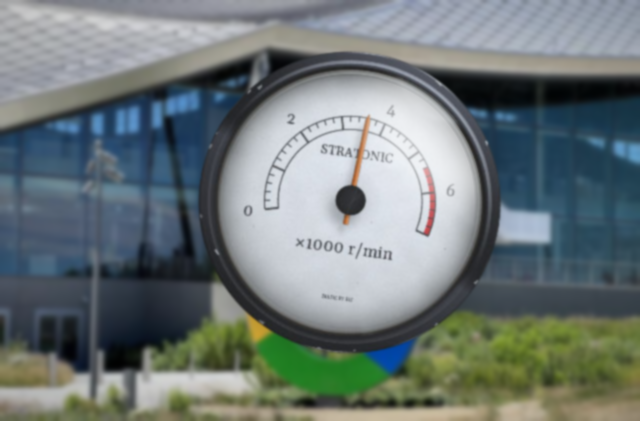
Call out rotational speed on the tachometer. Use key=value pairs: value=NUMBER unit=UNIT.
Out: value=3600 unit=rpm
